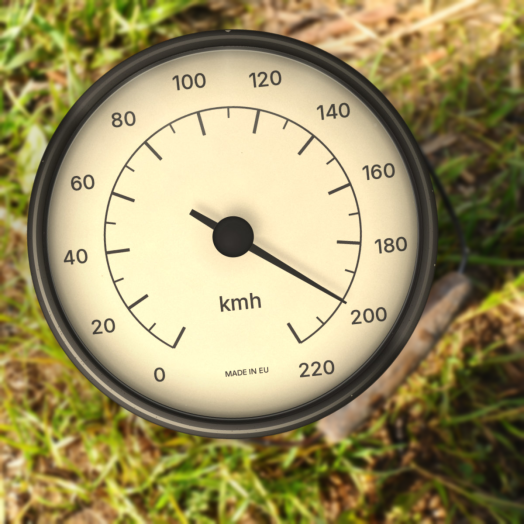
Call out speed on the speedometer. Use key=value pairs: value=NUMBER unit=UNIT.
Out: value=200 unit=km/h
